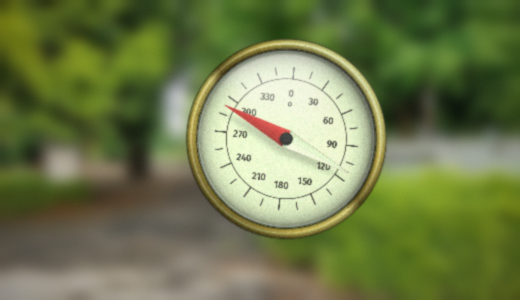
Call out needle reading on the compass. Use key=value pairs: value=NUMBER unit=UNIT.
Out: value=292.5 unit=°
